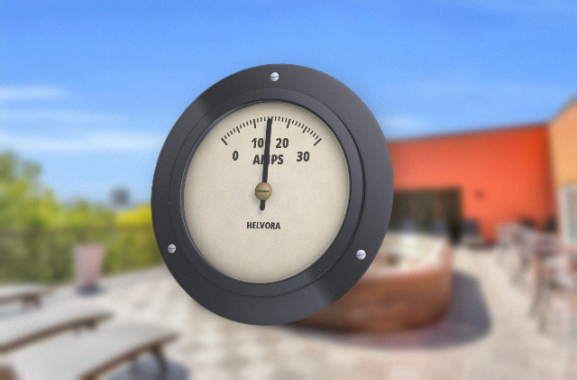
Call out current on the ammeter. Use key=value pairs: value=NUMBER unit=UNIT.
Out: value=15 unit=A
